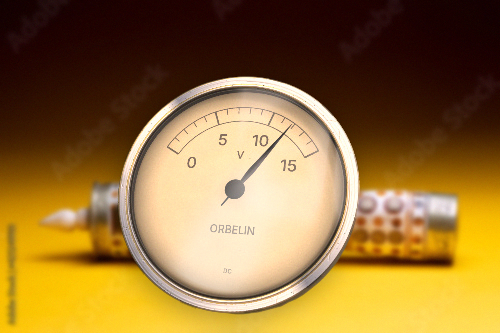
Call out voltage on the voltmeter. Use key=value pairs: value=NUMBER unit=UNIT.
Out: value=12 unit=V
